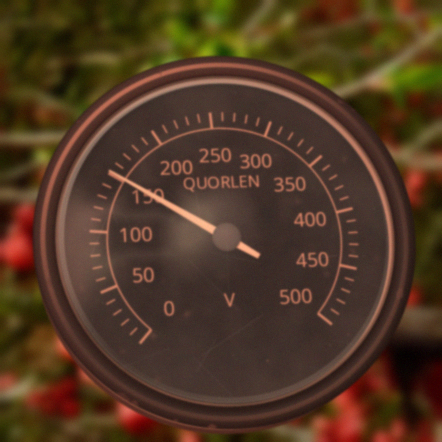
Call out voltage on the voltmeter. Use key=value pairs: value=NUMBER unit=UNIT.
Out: value=150 unit=V
